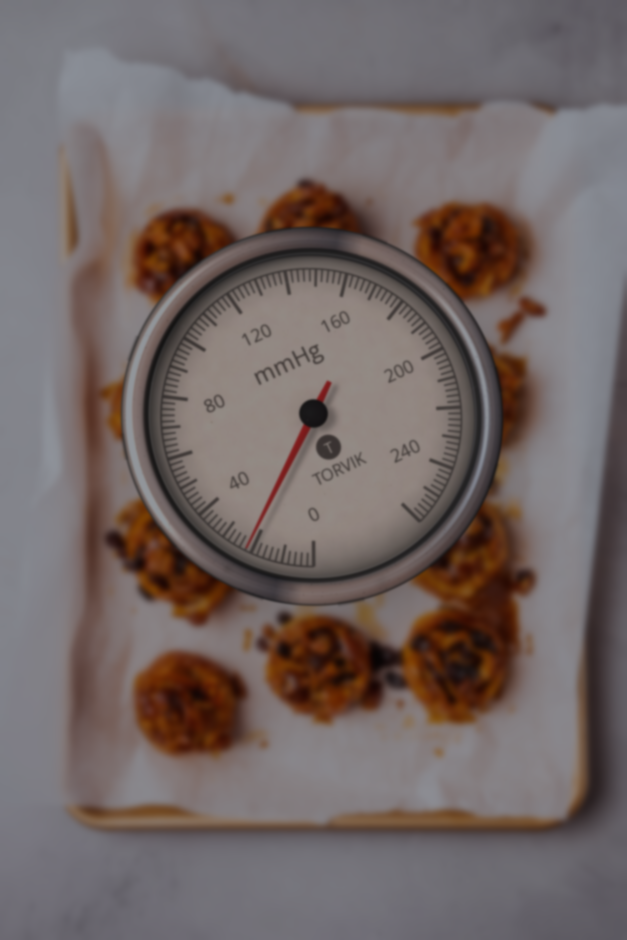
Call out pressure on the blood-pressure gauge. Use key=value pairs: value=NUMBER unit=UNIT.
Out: value=22 unit=mmHg
